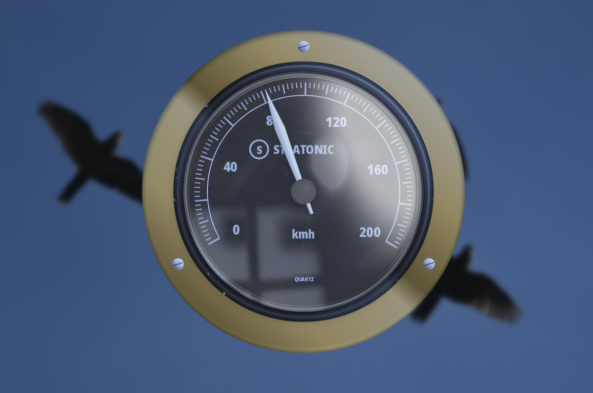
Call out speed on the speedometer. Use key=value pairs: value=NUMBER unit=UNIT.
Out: value=82 unit=km/h
